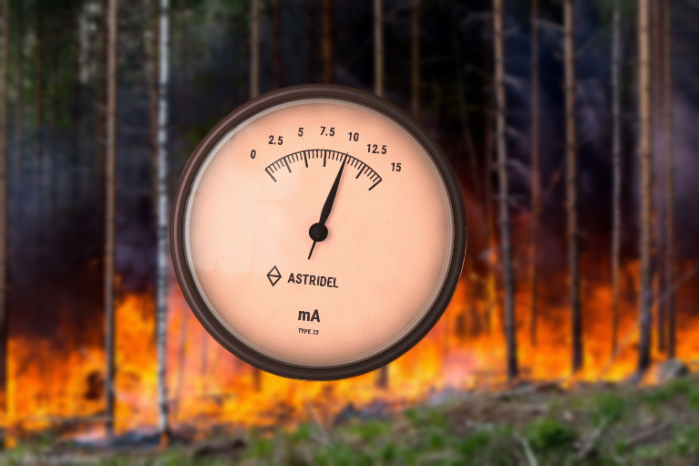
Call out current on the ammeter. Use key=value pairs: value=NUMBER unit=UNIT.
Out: value=10 unit=mA
